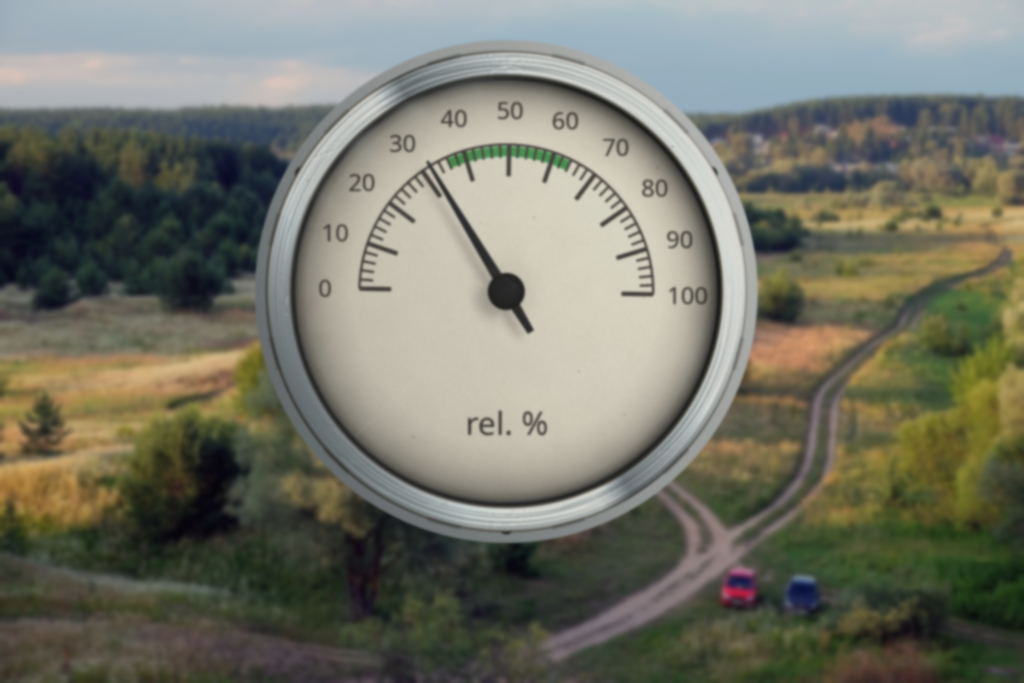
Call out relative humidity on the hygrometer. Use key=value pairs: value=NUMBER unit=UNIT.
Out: value=32 unit=%
